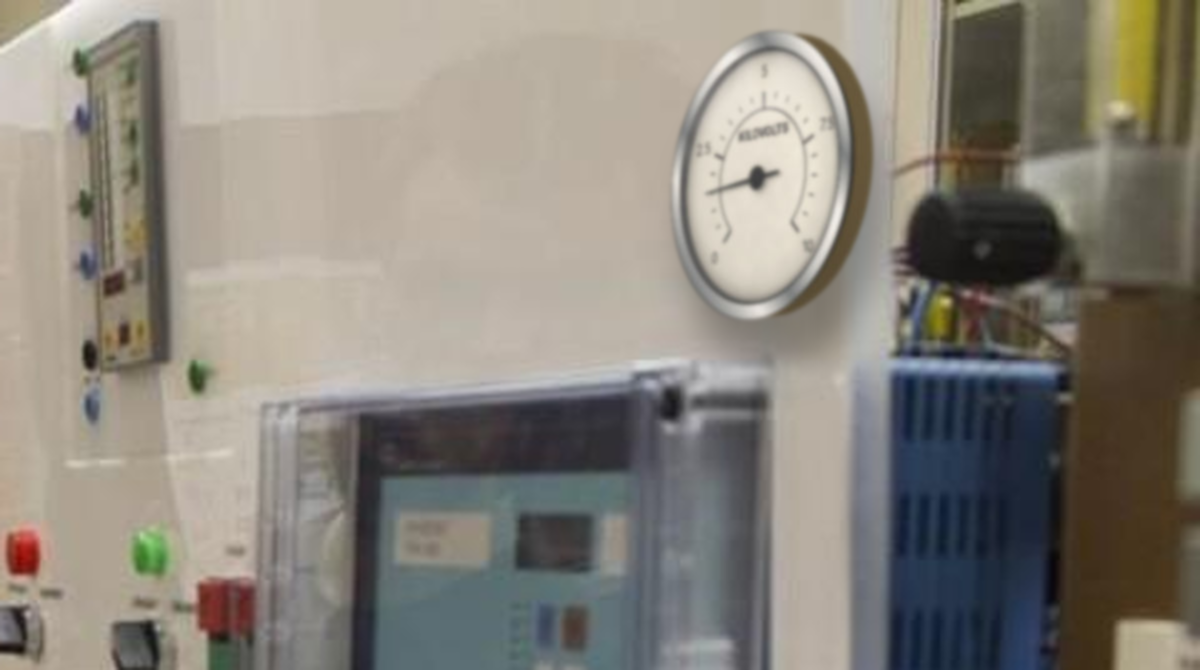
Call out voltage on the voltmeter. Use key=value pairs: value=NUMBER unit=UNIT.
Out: value=1.5 unit=kV
